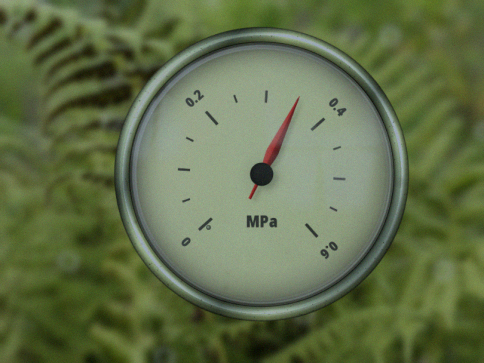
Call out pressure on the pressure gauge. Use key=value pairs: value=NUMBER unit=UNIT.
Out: value=0.35 unit=MPa
